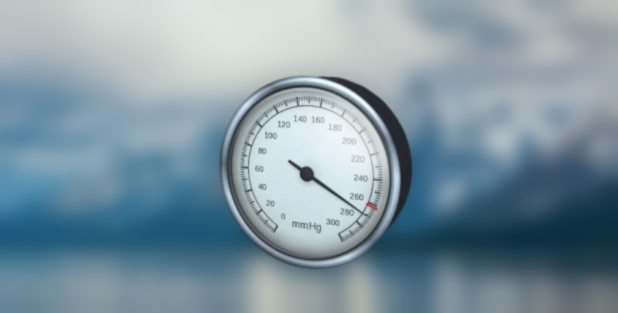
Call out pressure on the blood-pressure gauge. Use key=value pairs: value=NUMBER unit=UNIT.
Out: value=270 unit=mmHg
